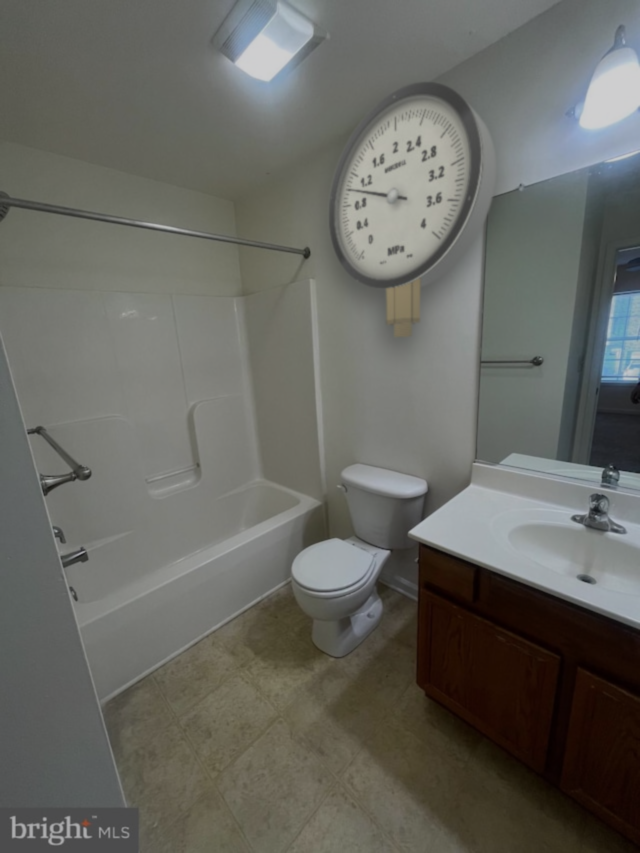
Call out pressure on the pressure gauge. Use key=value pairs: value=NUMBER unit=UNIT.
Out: value=1 unit=MPa
